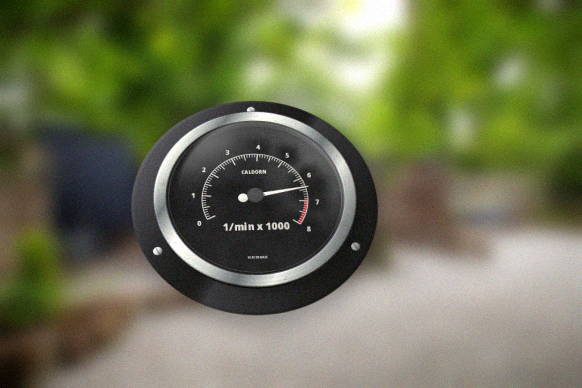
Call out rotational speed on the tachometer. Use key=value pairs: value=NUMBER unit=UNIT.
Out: value=6500 unit=rpm
